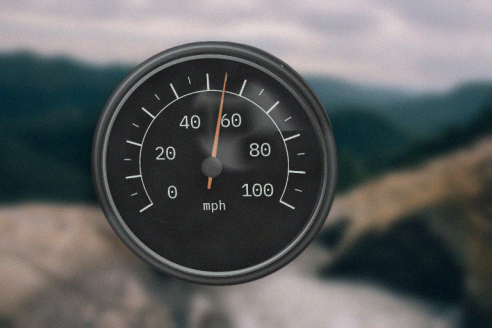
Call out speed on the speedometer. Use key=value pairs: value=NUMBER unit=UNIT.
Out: value=55 unit=mph
